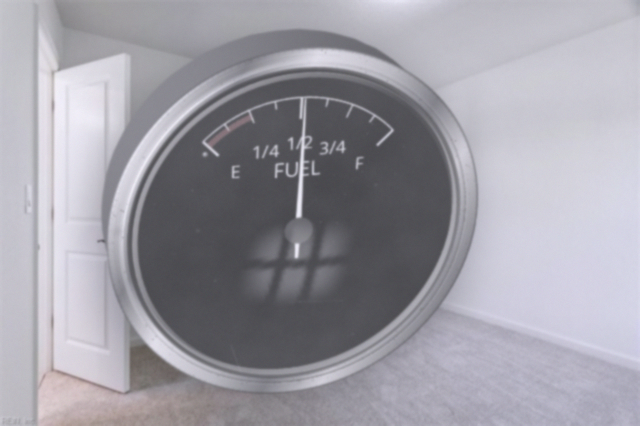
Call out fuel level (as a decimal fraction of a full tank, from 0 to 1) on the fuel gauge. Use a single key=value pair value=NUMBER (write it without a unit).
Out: value=0.5
